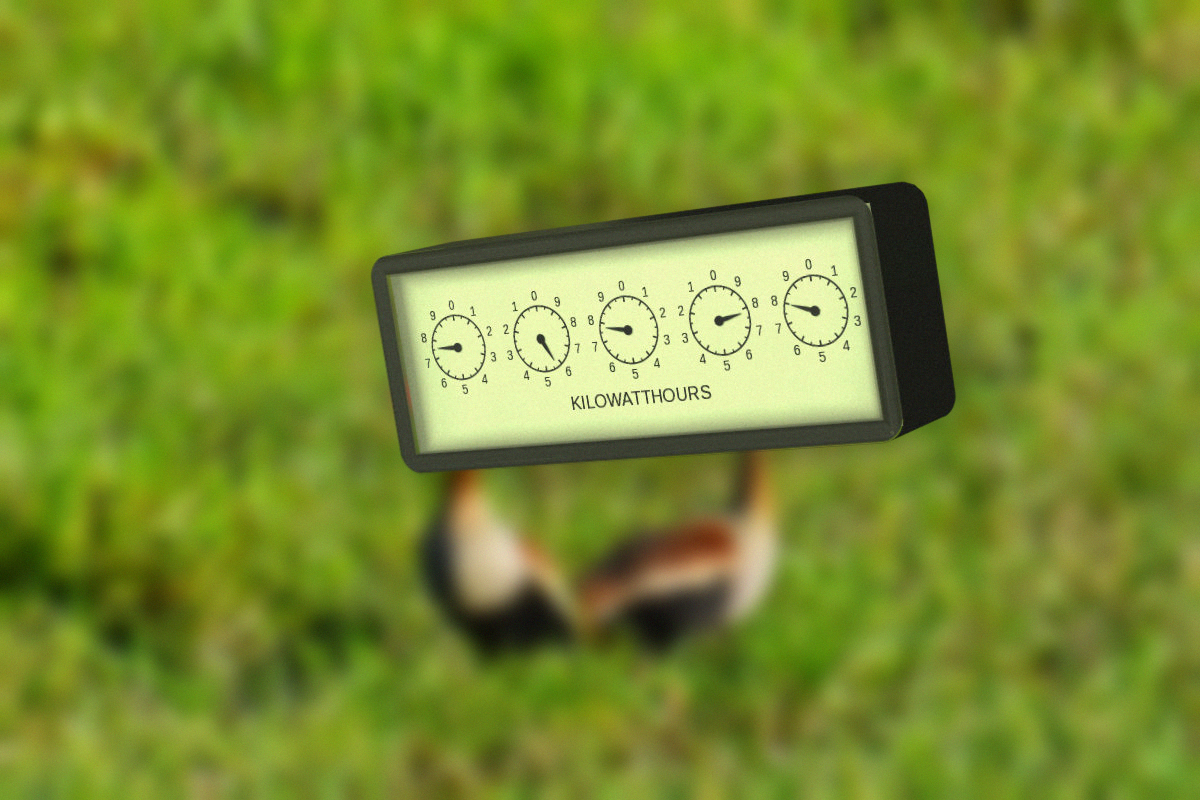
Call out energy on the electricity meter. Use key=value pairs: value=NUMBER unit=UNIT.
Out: value=75778 unit=kWh
